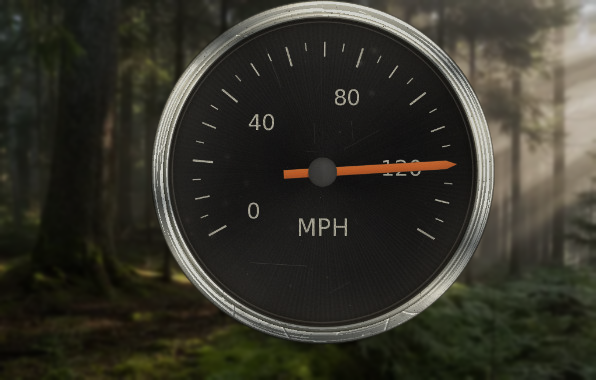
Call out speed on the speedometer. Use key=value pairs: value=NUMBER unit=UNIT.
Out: value=120 unit=mph
